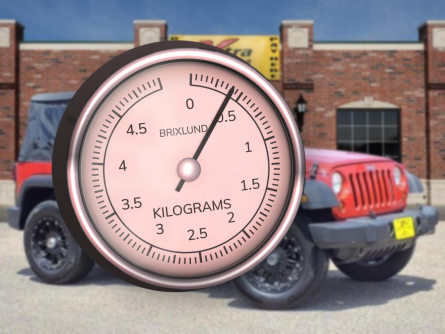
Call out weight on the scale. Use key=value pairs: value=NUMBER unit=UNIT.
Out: value=0.4 unit=kg
